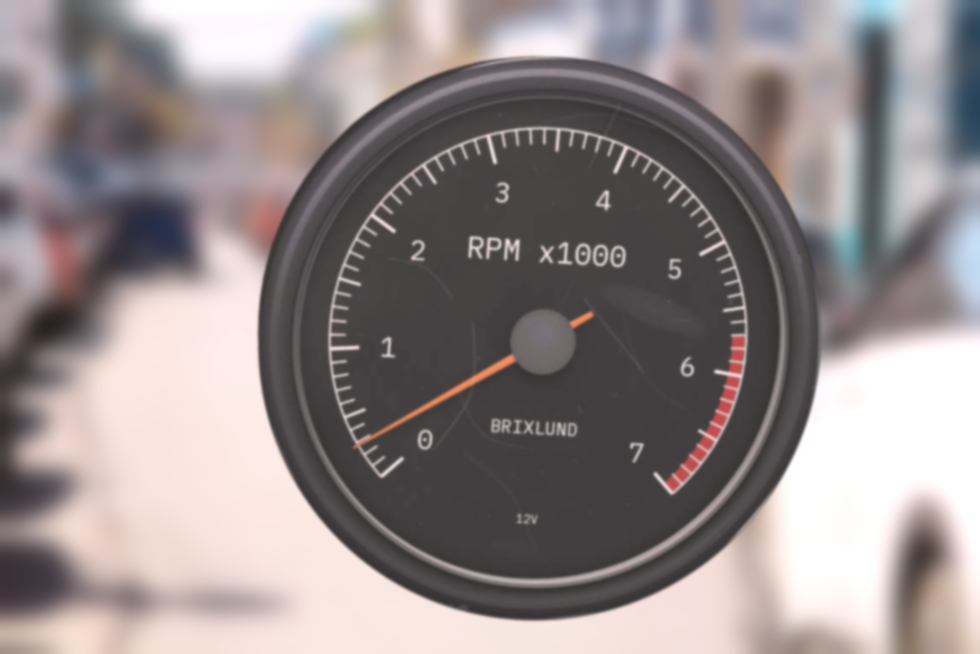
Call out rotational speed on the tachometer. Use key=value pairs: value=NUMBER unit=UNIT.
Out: value=300 unit=rpm
